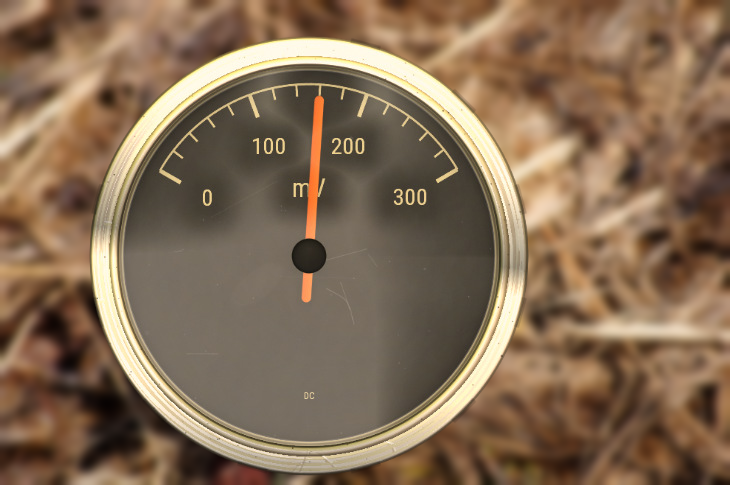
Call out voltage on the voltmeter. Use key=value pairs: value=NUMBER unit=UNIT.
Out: value=160 unit=mV
